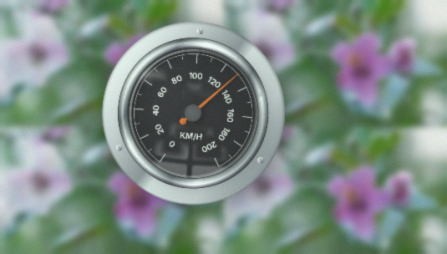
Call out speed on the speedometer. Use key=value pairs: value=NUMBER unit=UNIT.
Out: value=130 unit=km/h
